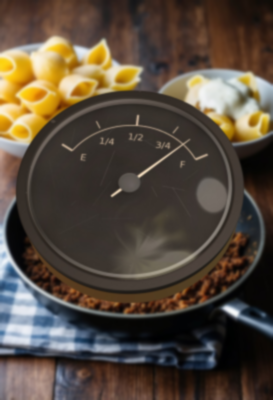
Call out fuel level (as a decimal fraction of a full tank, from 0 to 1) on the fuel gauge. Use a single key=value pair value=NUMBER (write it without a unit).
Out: value=0.875
